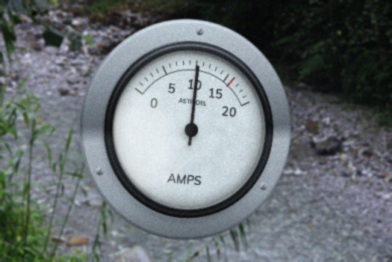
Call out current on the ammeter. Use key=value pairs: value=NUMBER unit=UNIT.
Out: value=10 unit=A
